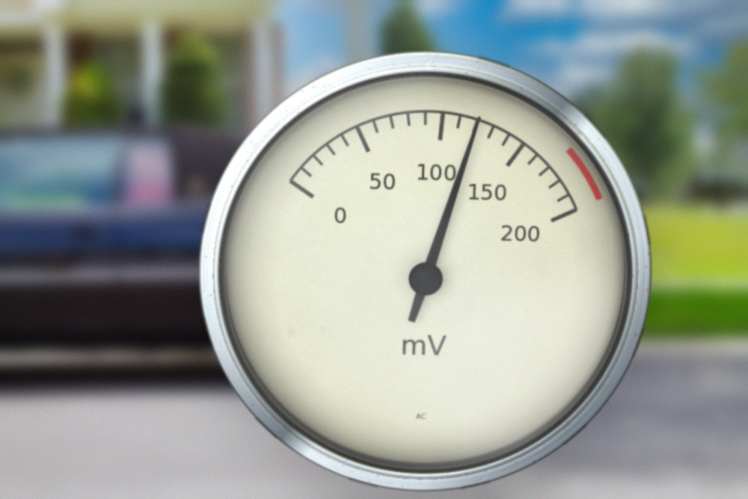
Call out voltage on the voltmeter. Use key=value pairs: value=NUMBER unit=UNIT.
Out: value=120 unit=mV
